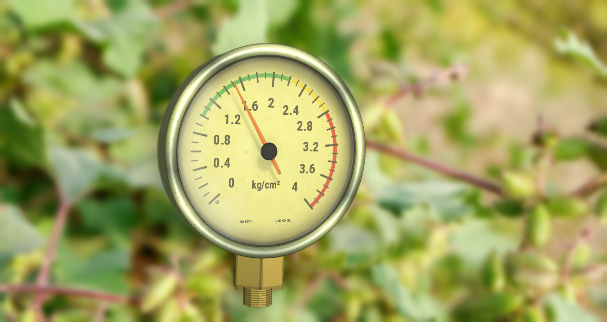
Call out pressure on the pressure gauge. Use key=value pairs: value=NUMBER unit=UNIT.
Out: value=1.5 unit=kg/cm²
